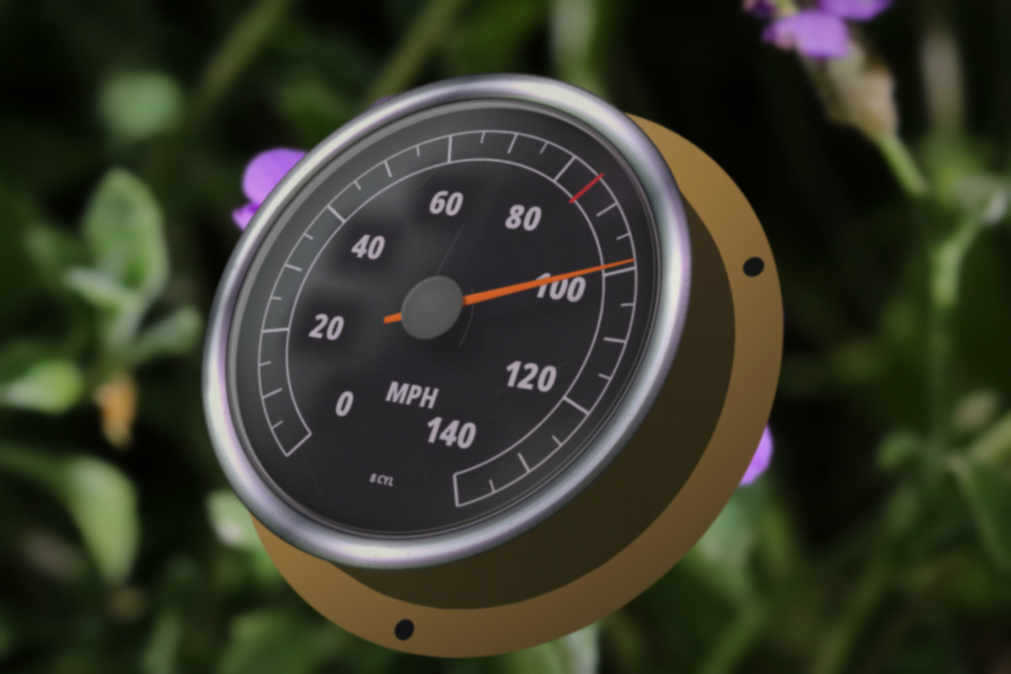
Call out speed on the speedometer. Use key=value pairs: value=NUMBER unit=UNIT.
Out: value=100 unit=mph
